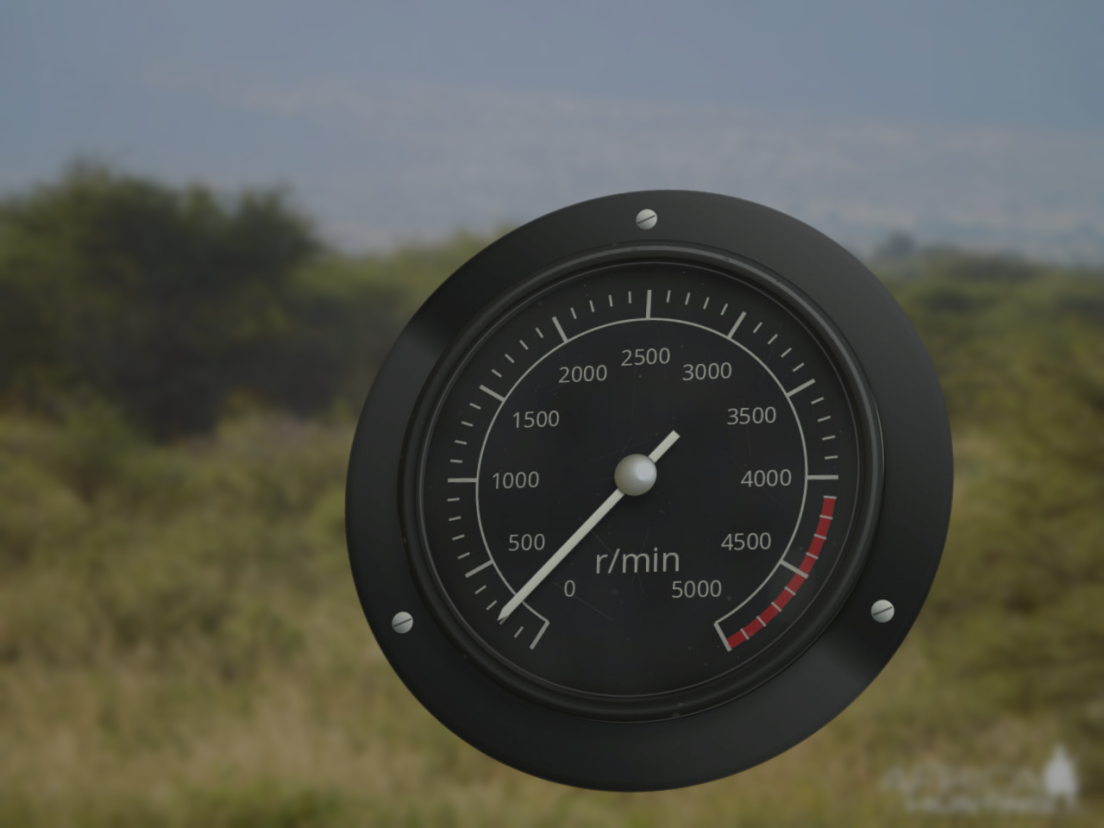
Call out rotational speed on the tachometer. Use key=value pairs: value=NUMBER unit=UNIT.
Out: value=200 unit=rpm
